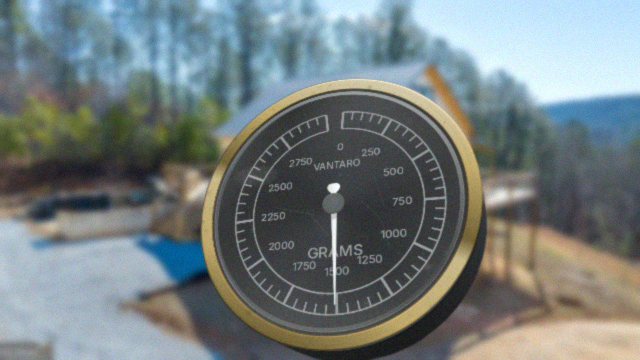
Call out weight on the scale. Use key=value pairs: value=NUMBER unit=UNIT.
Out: value=1500 unit=g
